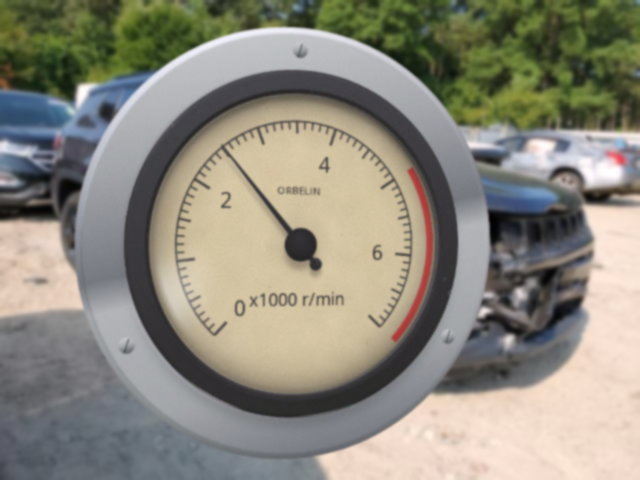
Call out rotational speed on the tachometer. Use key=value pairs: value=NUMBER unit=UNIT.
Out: value=2500 unit=rpm
